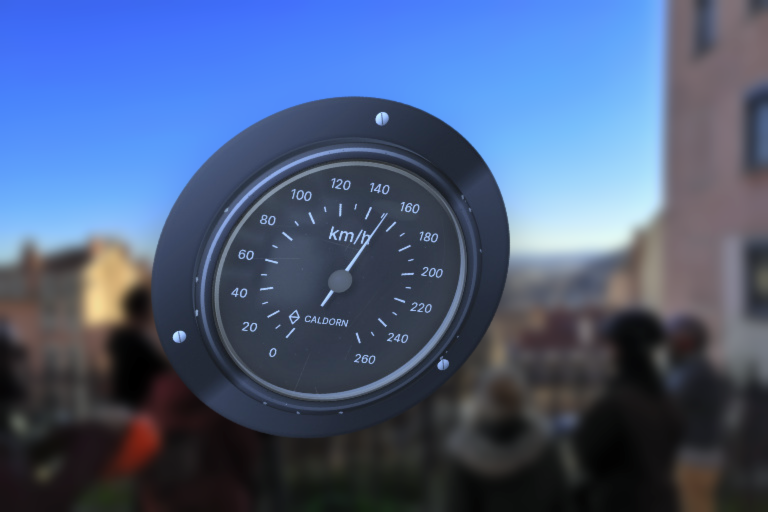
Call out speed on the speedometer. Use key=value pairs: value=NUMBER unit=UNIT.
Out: value=150 unit=km/h
